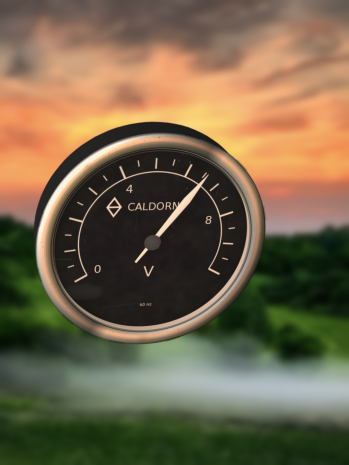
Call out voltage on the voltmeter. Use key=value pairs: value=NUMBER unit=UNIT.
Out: value=6.5 unit=V
